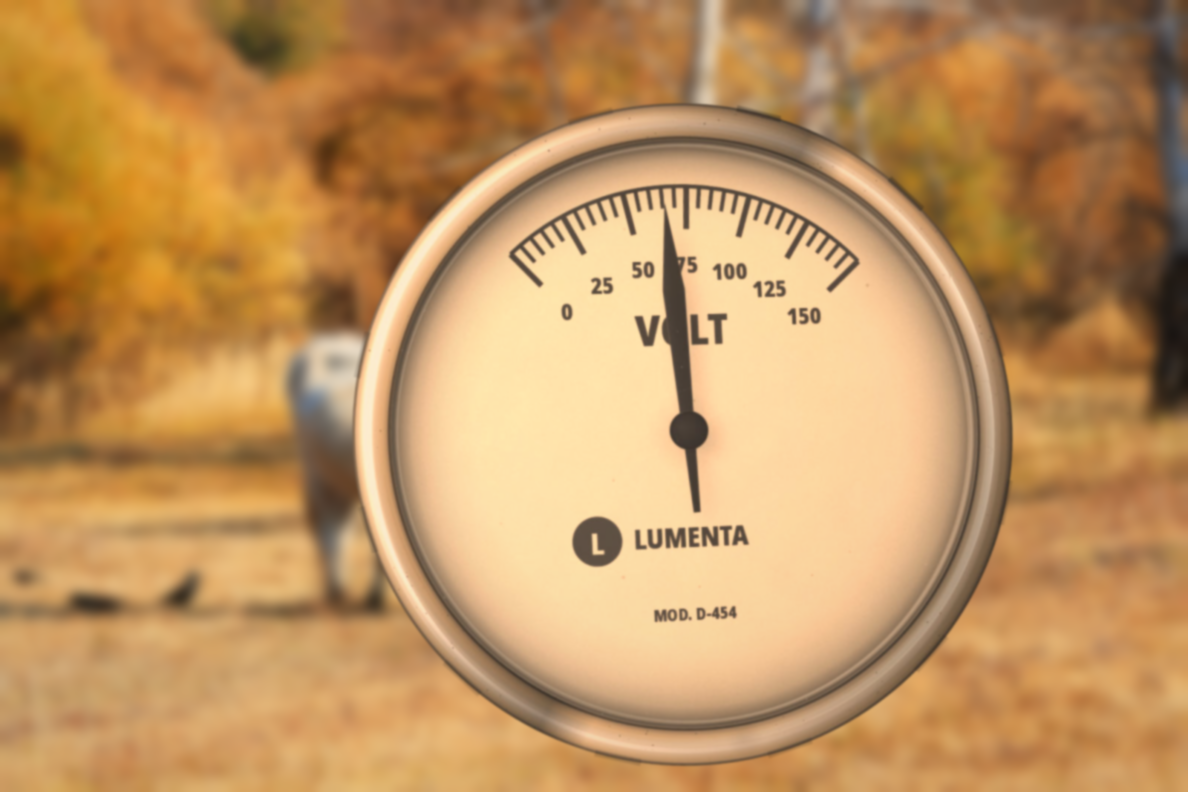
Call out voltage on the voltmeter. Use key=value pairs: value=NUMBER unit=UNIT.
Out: value=65 unit=V
